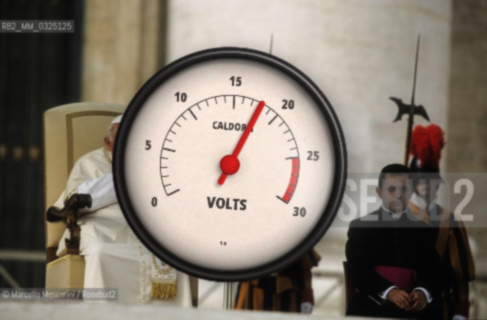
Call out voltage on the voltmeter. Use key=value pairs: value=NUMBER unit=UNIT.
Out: value=18 unit=V
